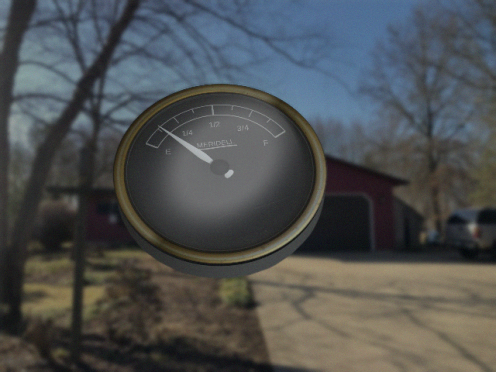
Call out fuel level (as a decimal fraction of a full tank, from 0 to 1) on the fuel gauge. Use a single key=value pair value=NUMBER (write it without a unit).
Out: value=0.125
